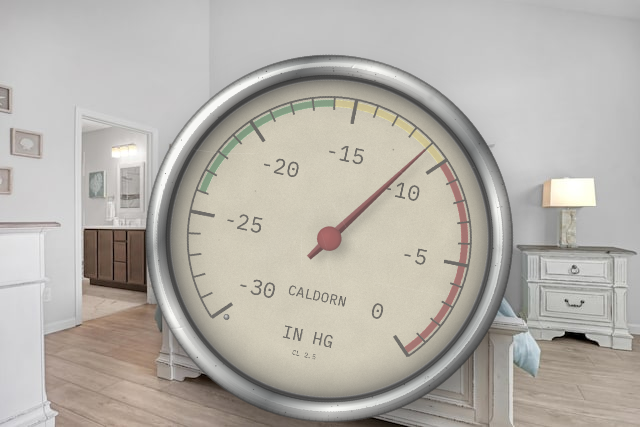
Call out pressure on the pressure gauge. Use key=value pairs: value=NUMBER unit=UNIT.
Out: value=-11 unit=inHg
